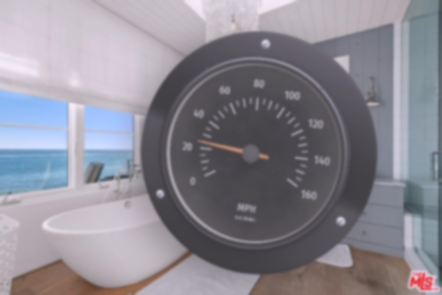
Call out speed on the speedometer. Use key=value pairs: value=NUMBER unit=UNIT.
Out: value=25 unit=mph
